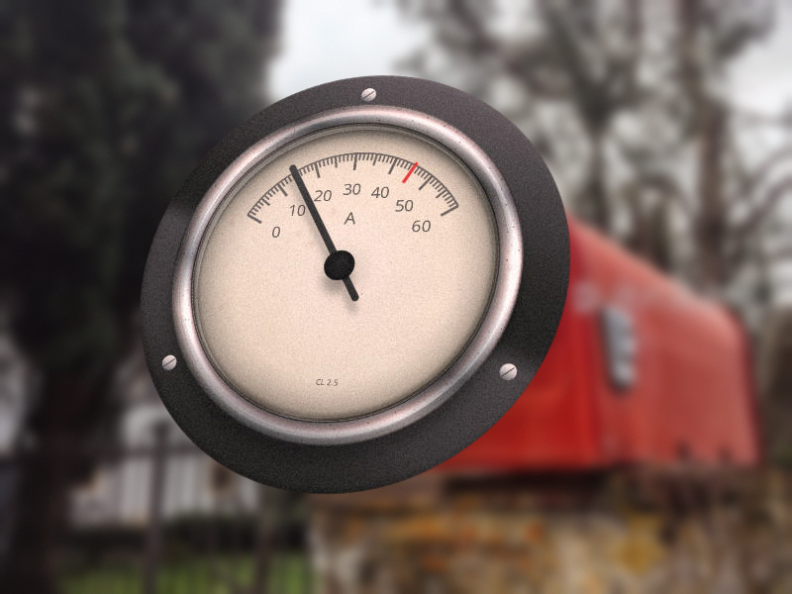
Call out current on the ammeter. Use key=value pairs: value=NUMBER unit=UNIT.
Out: value=15 unit=A
